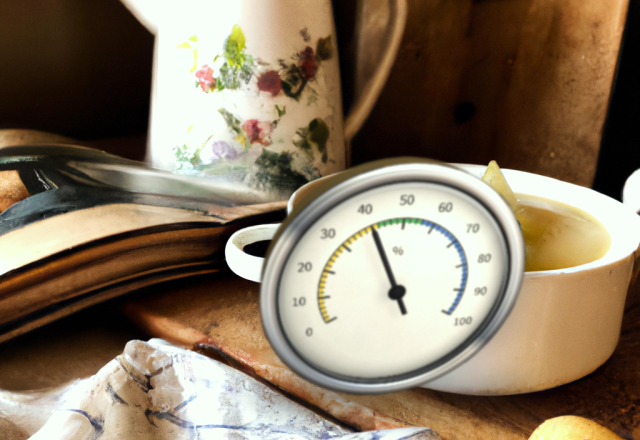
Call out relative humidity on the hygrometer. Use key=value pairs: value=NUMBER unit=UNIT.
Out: value=40 unit=%
